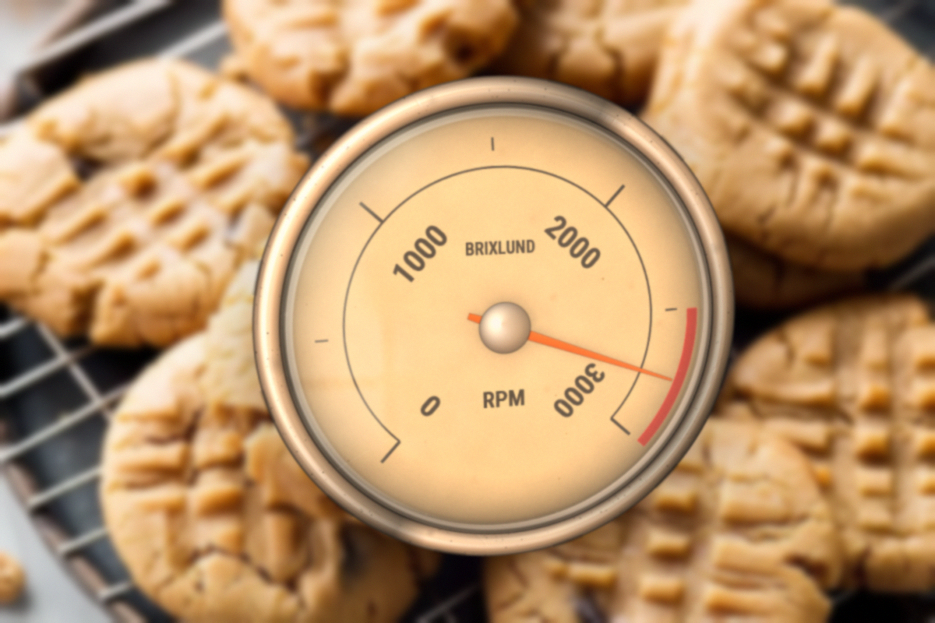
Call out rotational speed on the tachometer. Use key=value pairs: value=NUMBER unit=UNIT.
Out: value=2750 unit=rpm
